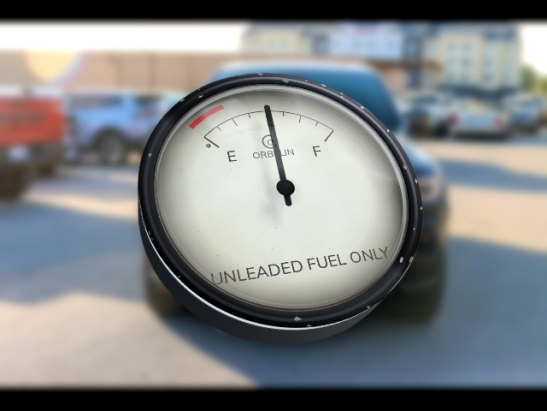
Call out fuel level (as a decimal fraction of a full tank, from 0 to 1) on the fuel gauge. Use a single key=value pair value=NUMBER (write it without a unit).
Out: value=0.5
